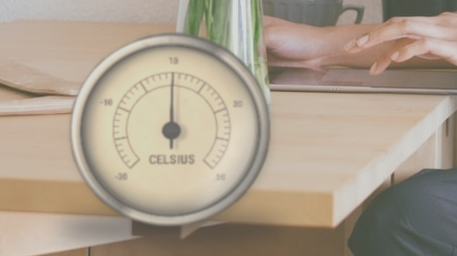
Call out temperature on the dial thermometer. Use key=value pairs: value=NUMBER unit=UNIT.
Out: value=10 unit=°C
